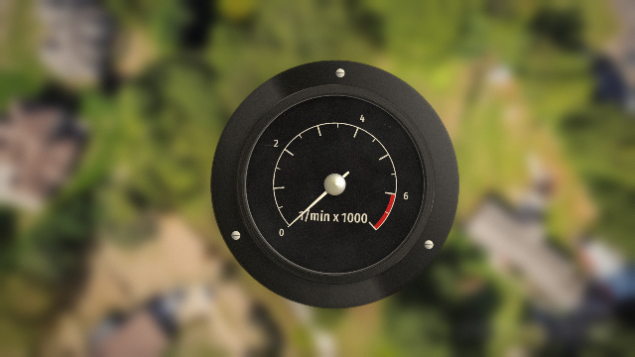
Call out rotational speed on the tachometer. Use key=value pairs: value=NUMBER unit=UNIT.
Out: value=0 unit=rpm
